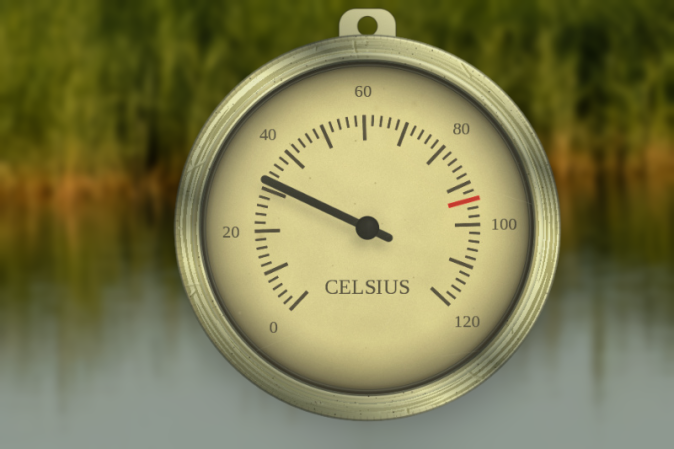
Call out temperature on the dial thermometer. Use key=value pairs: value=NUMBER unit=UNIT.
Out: value=32 unit=°C
